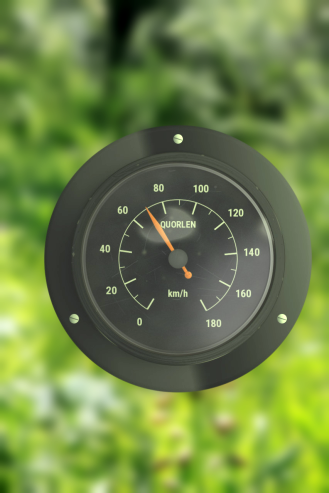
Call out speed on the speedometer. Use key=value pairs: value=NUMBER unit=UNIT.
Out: value=70 unit=km/h
